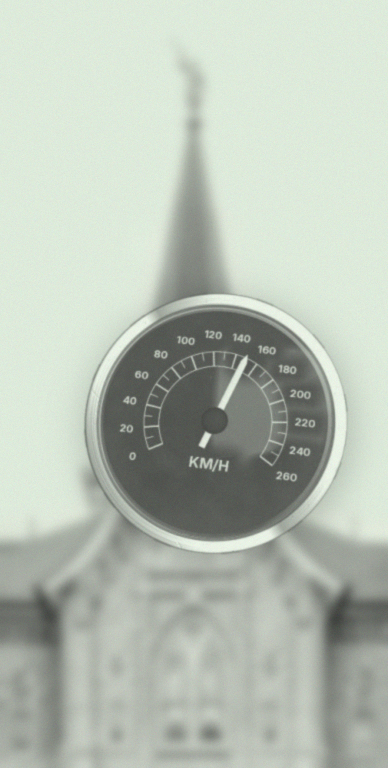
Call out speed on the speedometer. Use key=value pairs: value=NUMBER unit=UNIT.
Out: value=150 unit=km/h
